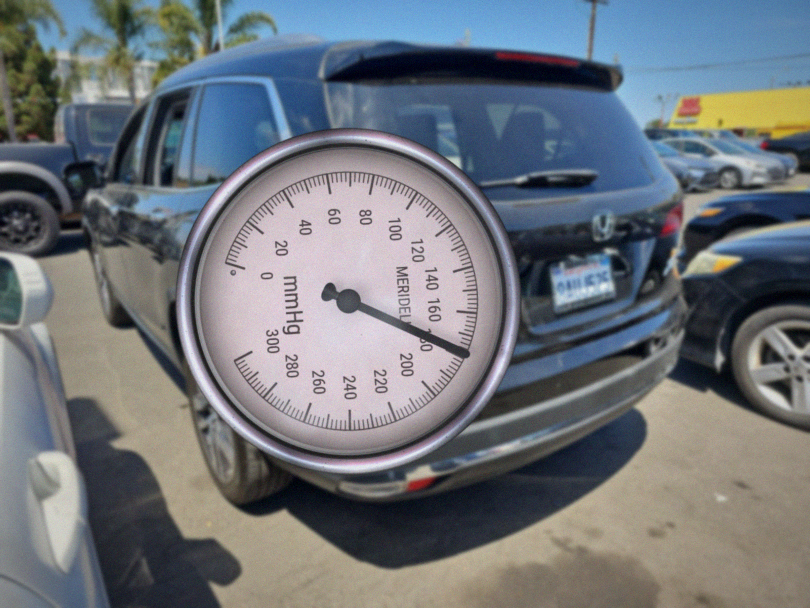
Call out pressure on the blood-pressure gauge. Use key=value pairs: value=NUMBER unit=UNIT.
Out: value=178 unit=mmHg
